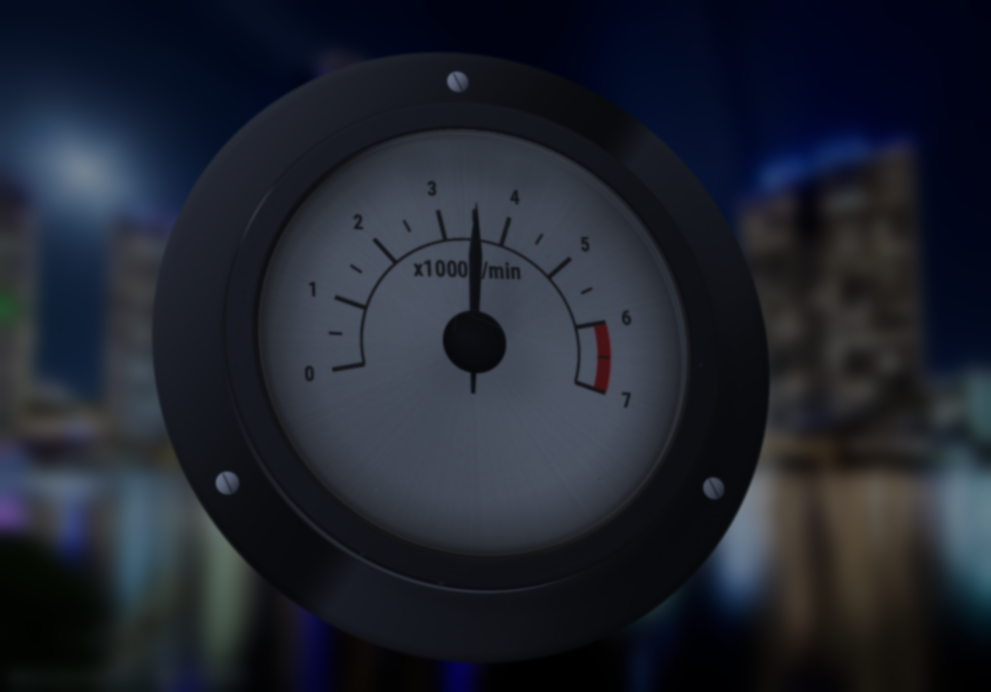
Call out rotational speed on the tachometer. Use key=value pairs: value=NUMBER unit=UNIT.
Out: value=3500 unit=rpm
